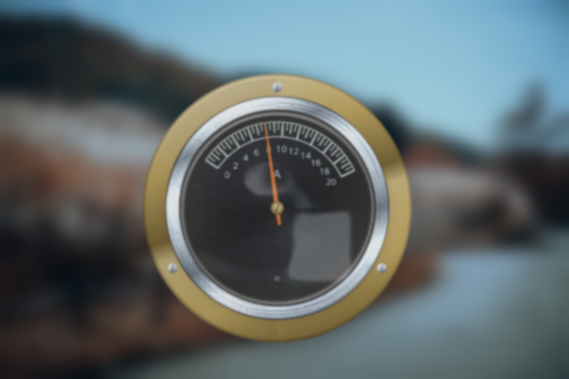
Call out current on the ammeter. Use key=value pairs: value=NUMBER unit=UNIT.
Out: value=8 unit=A
